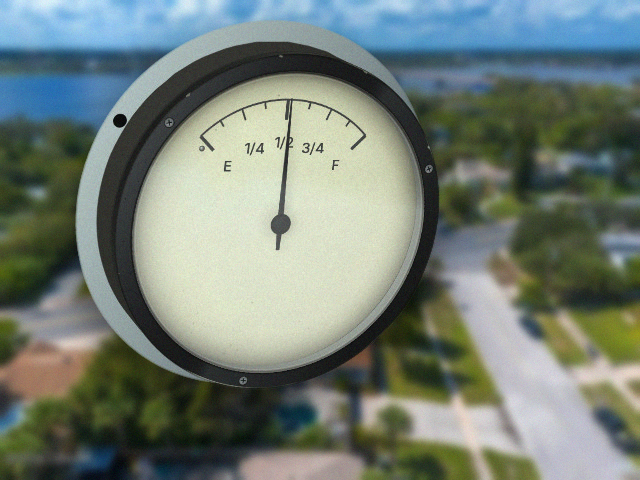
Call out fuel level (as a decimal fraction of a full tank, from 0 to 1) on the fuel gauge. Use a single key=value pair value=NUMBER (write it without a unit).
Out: value=0.5
